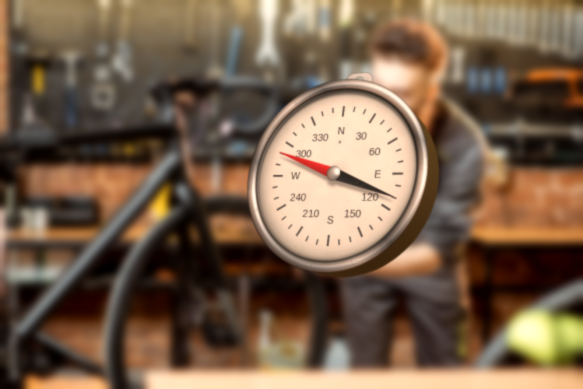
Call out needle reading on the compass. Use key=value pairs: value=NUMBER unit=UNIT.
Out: value=290 unit=°
